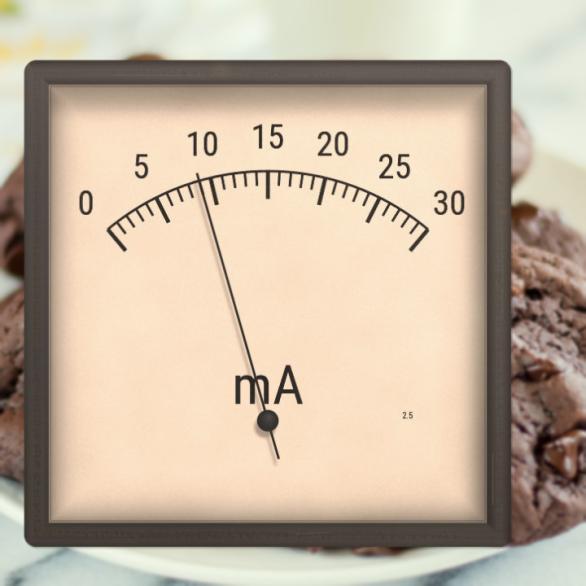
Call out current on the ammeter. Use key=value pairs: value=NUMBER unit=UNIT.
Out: value=9 unit=mA
